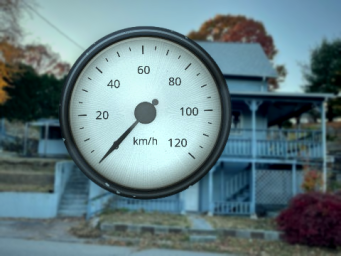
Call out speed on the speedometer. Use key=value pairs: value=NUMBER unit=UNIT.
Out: value=0 unit=km/h
